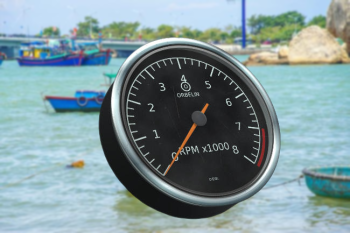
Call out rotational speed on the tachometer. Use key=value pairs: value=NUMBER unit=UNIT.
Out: value=0 unit=rpm
